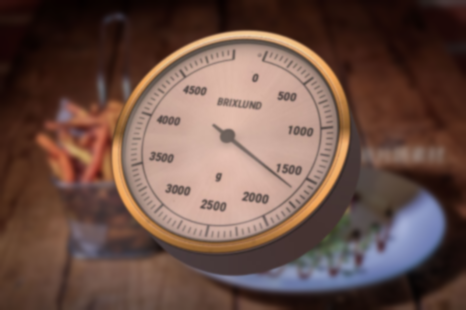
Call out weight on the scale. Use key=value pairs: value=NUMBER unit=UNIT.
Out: value=1650 unit=g
